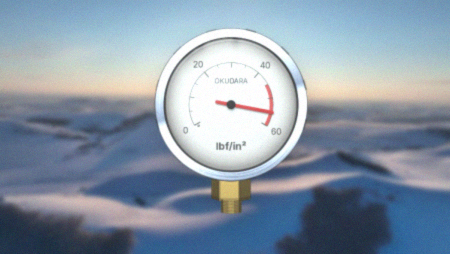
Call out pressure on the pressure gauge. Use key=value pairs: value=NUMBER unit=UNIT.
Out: value=55 unit=psi
